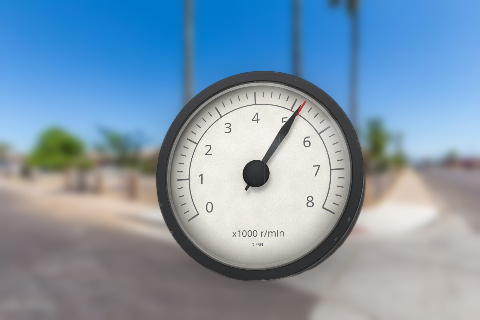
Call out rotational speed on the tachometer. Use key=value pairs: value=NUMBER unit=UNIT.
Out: value=5200 unit=rpm
